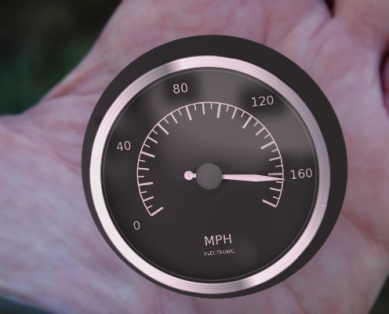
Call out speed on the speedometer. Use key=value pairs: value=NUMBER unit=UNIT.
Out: value=162.5 unit=mph
